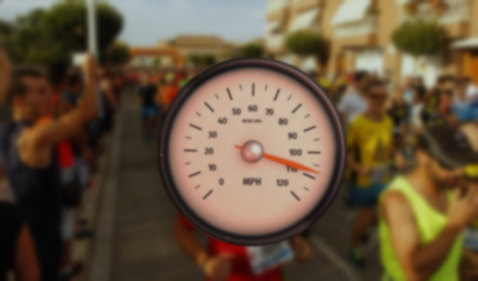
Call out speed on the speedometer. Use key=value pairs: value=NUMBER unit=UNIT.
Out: value=107.5 unit=mph
